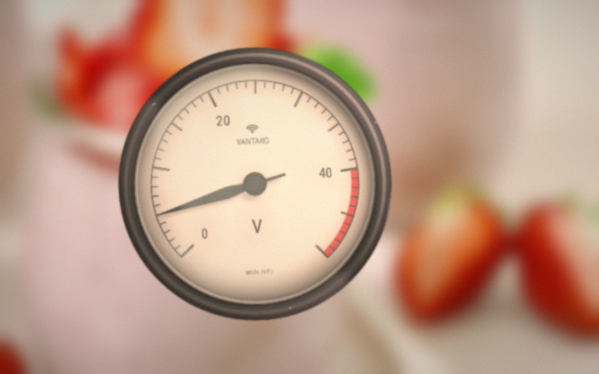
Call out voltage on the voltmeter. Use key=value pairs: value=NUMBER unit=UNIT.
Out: value=5 unit=V
